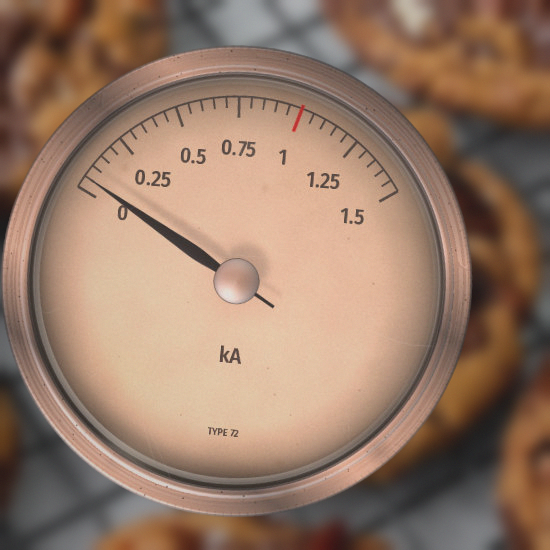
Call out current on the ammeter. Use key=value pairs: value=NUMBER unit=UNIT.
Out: value=0.05 unit=kA
